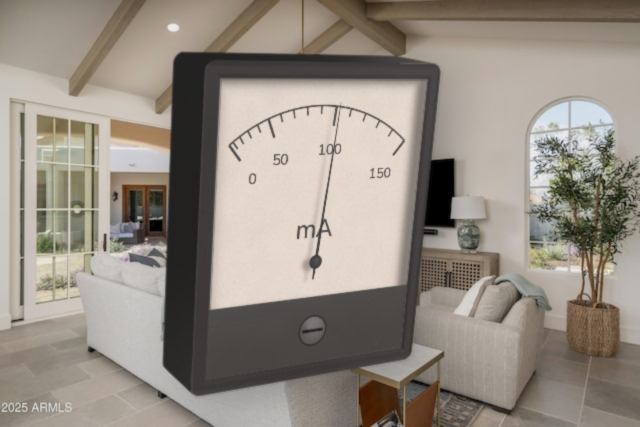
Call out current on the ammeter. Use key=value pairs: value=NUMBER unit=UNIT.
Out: value=100 unit=mA
